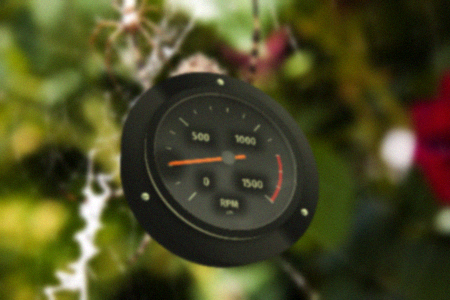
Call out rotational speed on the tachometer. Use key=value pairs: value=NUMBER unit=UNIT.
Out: value=200 unit=rpm
